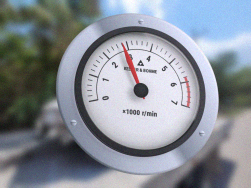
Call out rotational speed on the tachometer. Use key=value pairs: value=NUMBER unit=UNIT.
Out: value=2800 unit=rpm
